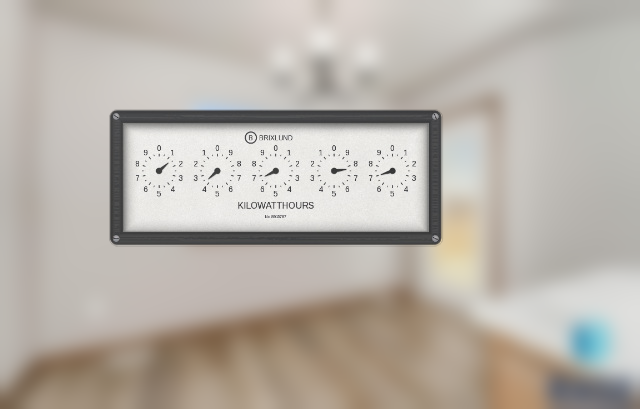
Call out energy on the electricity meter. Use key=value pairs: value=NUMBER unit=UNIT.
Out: value=13677 unit=kWh
